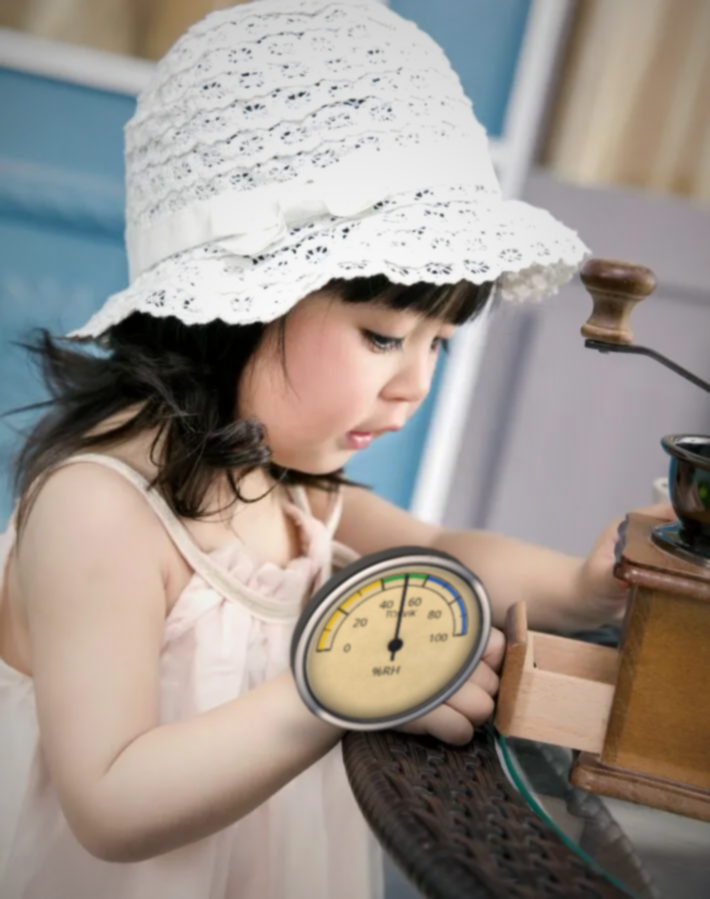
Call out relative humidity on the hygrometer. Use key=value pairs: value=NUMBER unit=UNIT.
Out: value=50 unit=%
